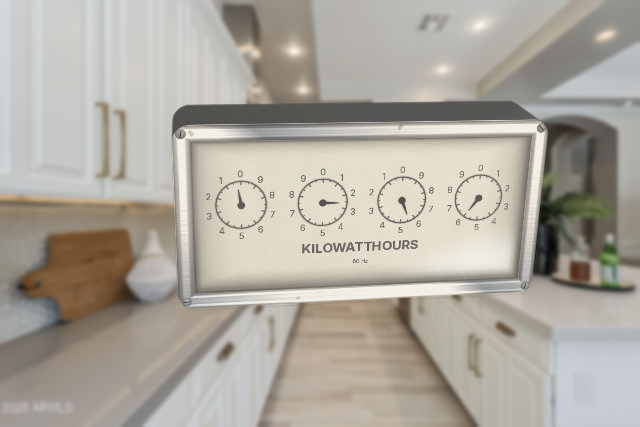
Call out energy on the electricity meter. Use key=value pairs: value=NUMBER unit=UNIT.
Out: value=256 unit=kWh
